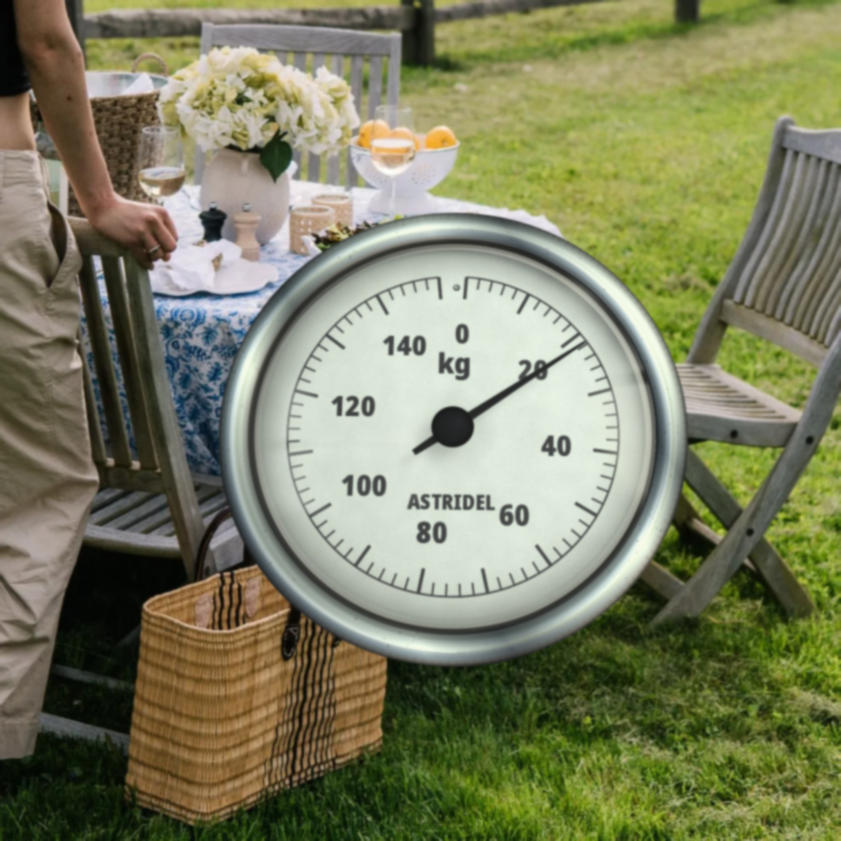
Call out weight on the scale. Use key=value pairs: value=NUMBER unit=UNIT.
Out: value=22 unit=kg
